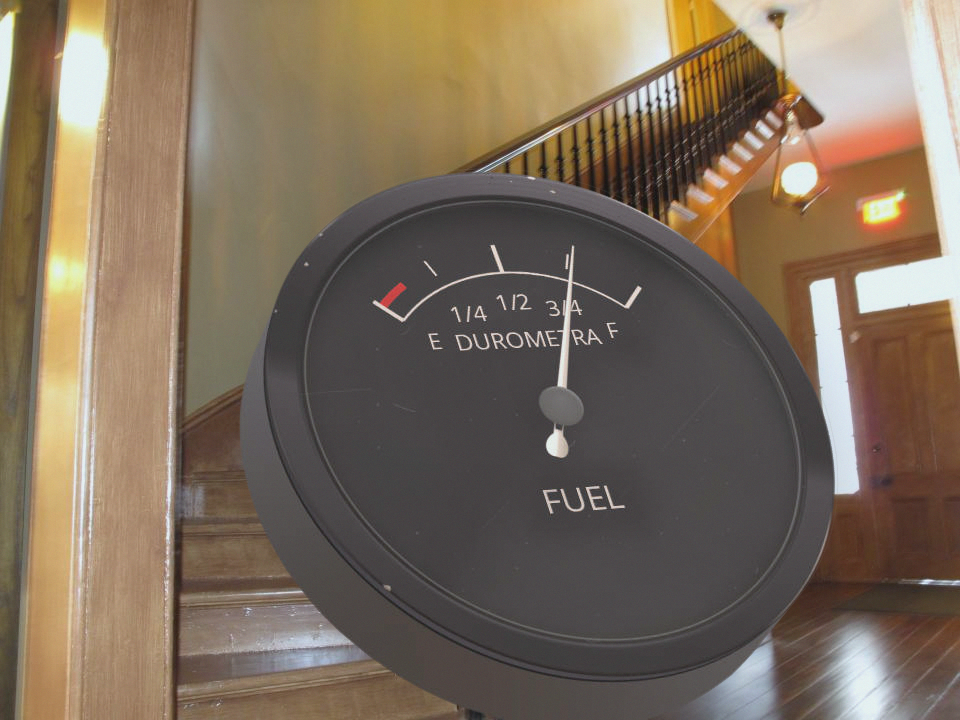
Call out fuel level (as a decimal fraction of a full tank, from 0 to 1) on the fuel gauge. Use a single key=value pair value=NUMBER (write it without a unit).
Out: value=0.75
